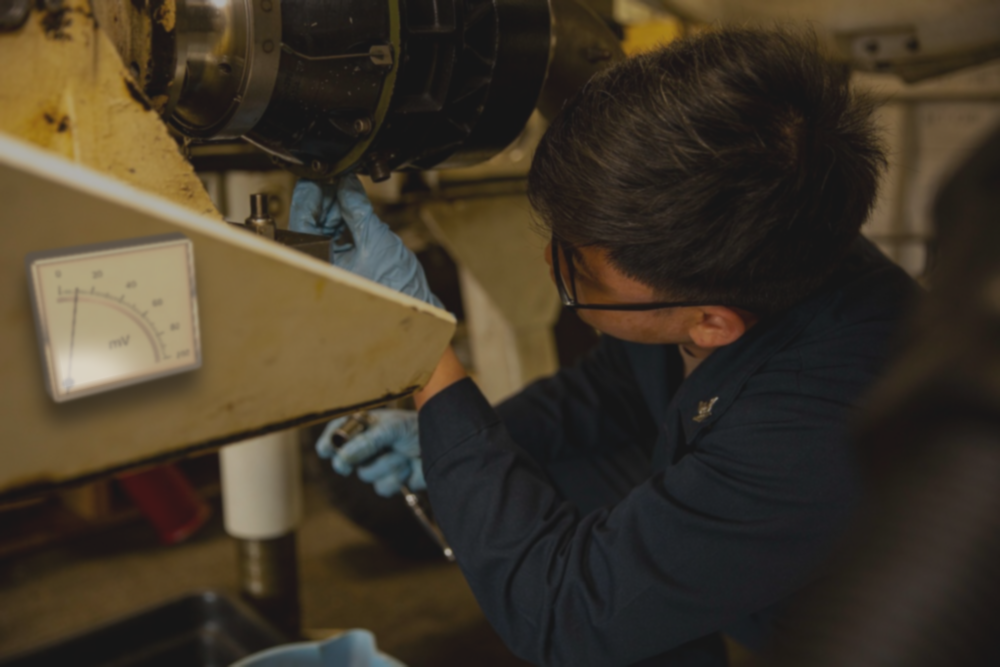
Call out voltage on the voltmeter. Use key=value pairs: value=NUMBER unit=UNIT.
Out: value=10 unit=mV
